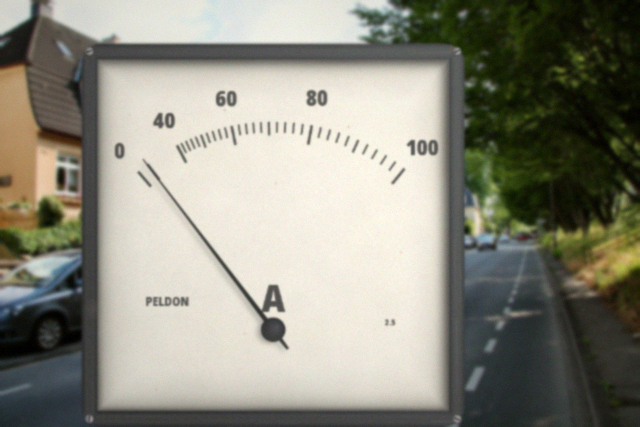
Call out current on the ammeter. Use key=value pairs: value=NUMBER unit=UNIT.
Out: value=20 unit=A
